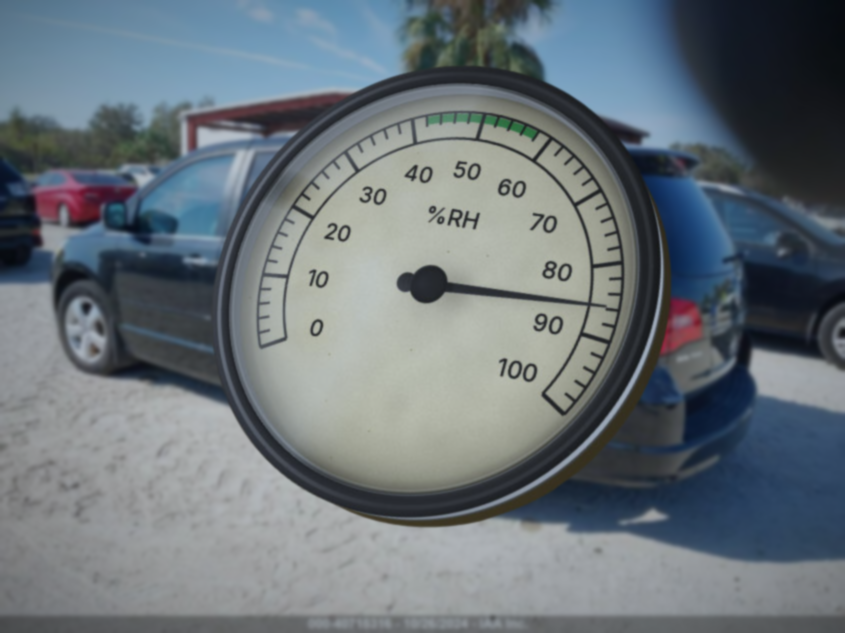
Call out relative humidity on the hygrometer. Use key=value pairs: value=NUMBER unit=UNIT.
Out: value=86 unit=%
